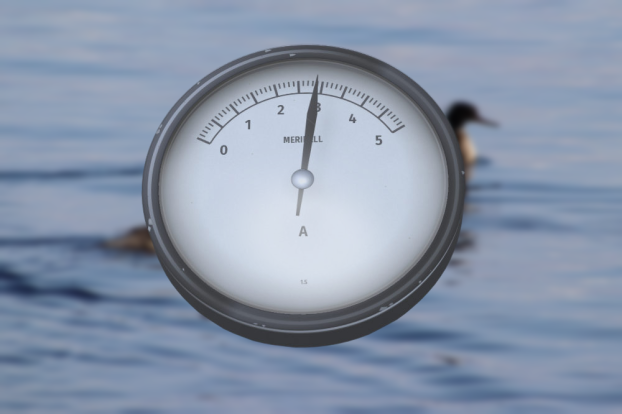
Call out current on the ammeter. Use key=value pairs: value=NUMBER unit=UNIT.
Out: value=2.9 unit=A
